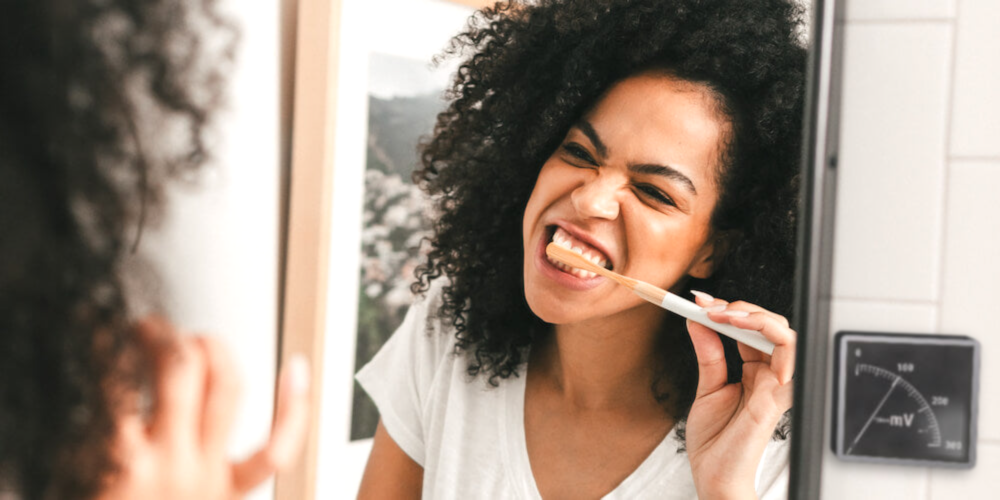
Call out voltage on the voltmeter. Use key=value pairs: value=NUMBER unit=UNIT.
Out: value=100 unit=mV
